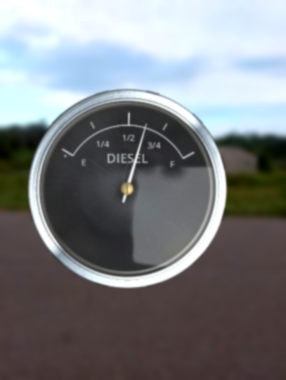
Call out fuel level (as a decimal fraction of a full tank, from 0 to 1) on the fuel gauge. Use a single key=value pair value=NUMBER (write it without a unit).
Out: value=0.625
